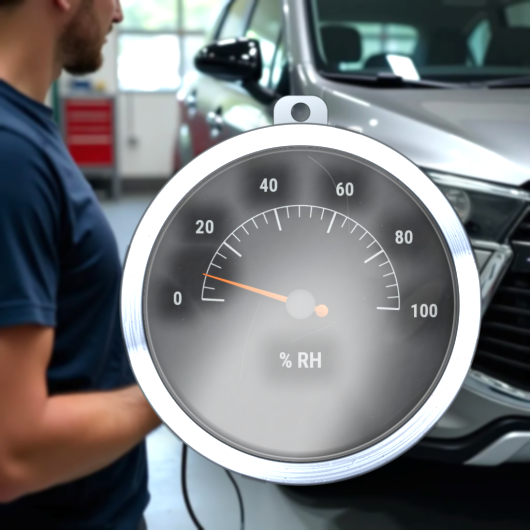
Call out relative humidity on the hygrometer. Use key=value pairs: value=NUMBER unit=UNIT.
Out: value=8 unit=%
